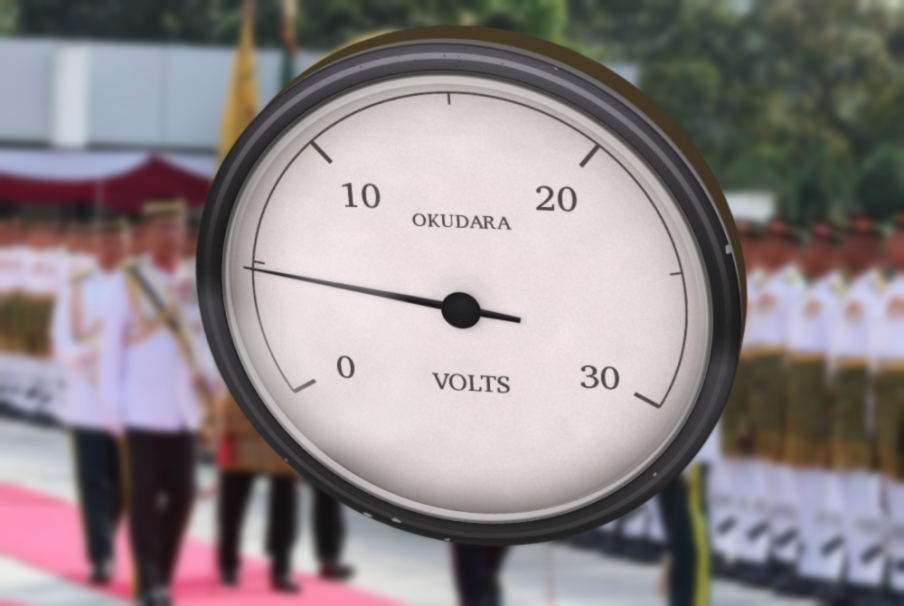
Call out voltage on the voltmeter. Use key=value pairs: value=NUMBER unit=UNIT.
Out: value=5 unit=V
